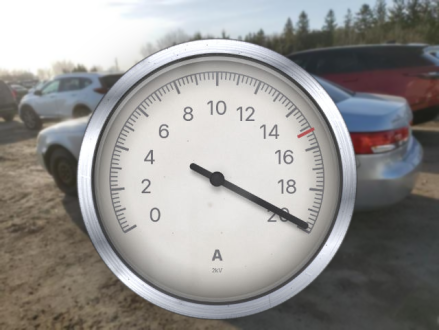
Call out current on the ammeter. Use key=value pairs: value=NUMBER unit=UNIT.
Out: value=19.8 unit=A
